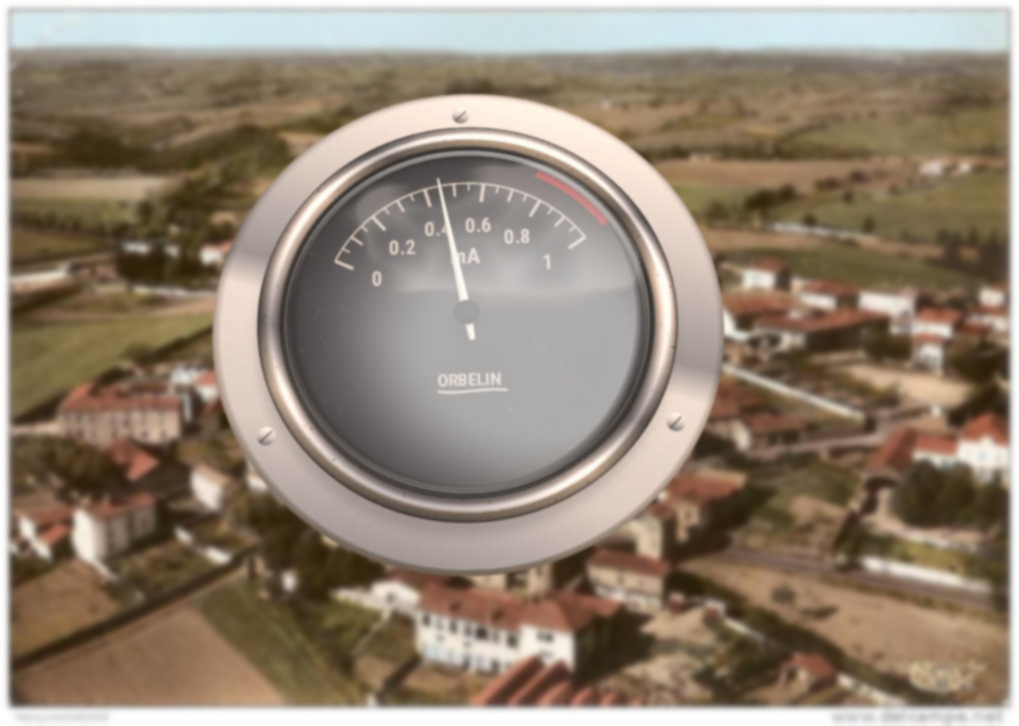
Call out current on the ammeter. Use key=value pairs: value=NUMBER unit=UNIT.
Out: value=0.45 unit=mA
